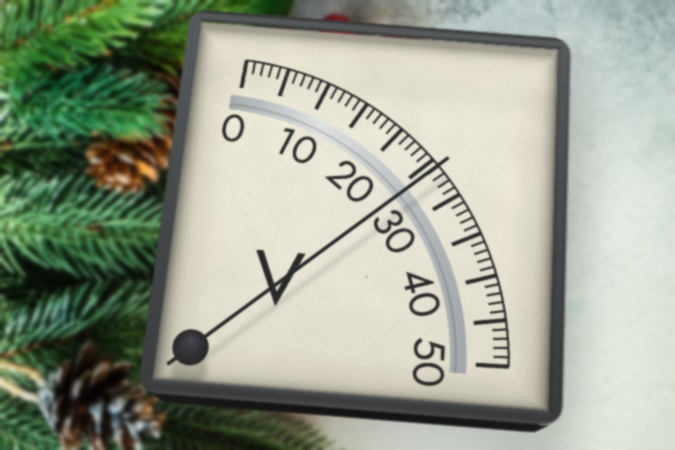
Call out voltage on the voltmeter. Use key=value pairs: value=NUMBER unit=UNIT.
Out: value=26 unit=V
